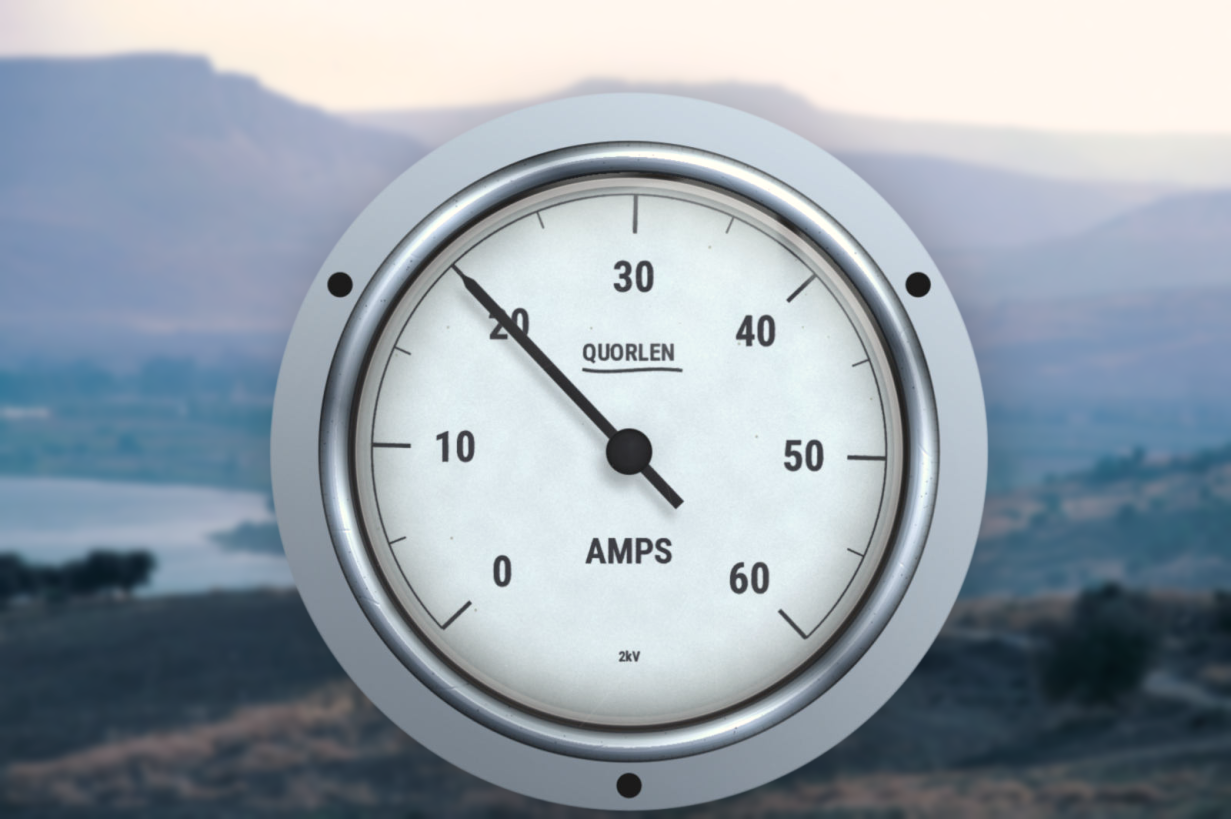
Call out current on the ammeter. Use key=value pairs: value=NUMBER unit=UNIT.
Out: value=20 unit=A
